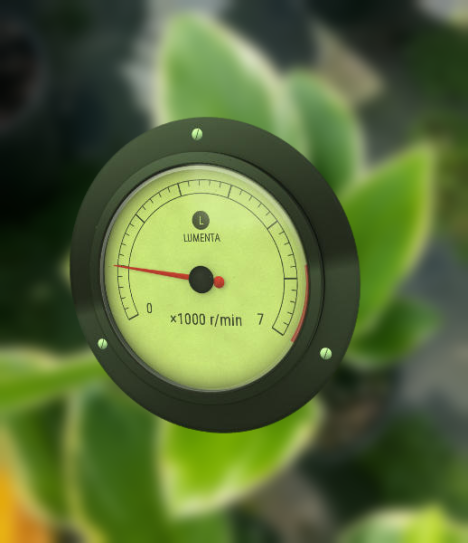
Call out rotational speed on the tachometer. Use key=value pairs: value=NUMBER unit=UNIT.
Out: value=1000 unit=rpm
